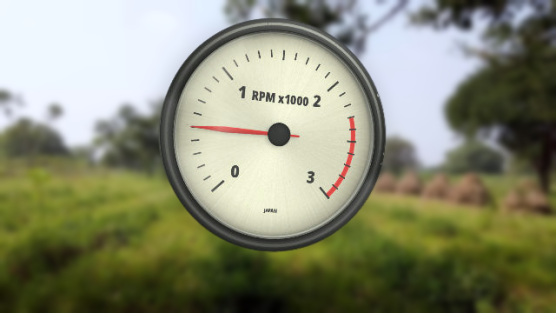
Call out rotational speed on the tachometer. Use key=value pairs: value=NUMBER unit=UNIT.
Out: value=500 unit=rpm
